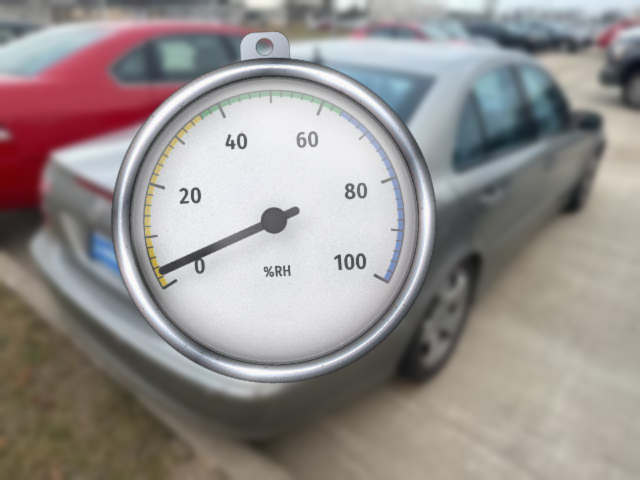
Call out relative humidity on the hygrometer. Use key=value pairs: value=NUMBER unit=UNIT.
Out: value=3 unit=%
